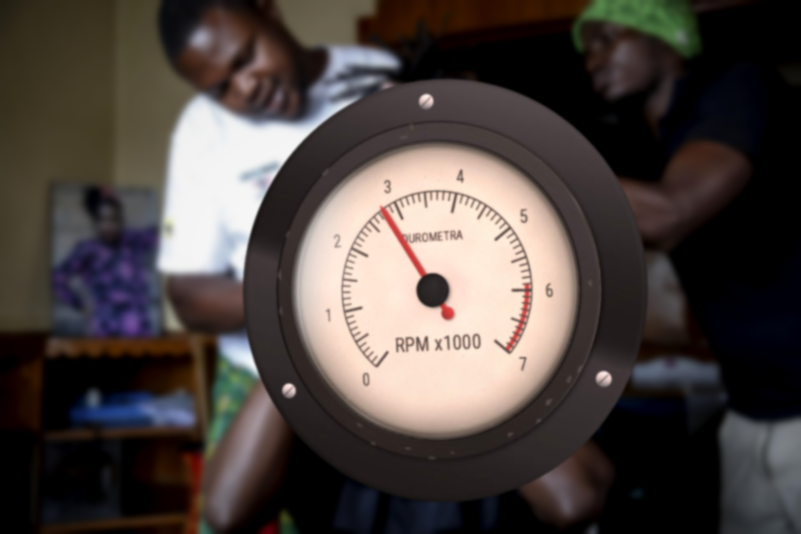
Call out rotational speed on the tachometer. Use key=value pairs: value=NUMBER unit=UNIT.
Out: value=2800 unit=rpm
